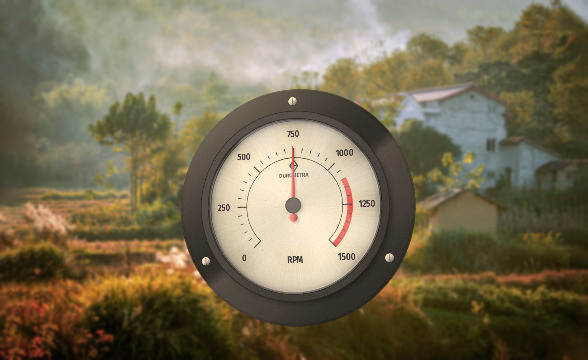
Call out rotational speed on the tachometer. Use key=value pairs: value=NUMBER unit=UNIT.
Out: value=750 unit=rpm
